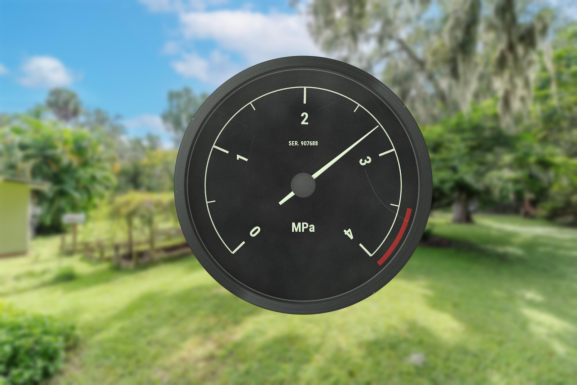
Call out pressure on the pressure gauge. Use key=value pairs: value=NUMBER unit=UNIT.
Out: value=2.75 unit=MPa
